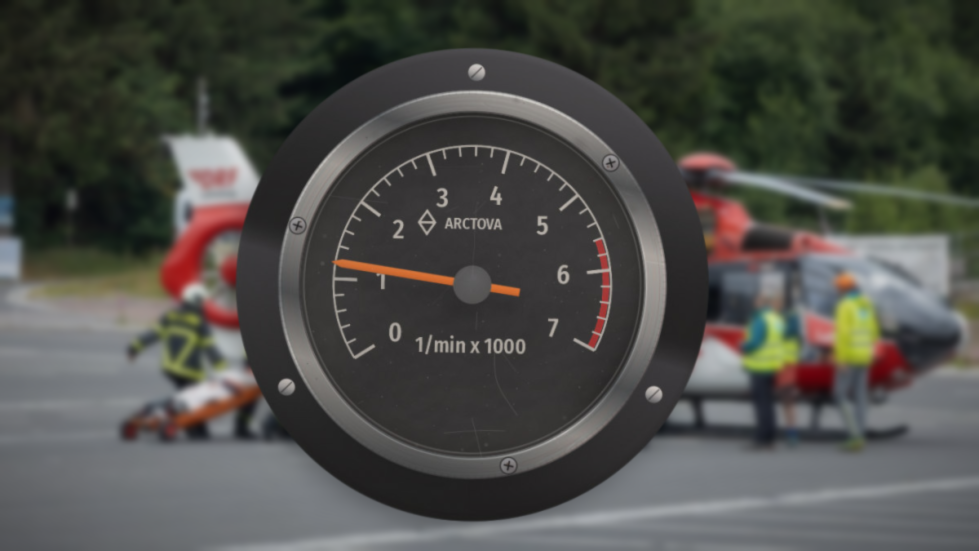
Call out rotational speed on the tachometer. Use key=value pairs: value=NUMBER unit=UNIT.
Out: value=1200 unit=rpm
